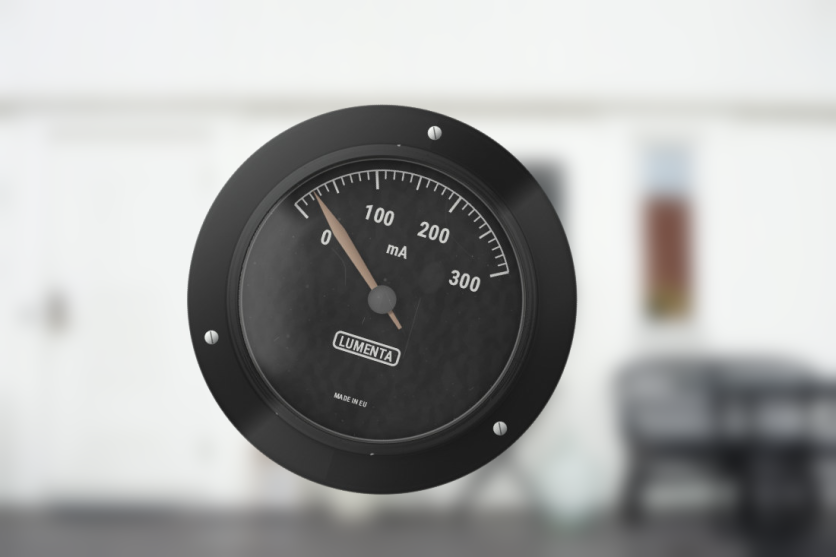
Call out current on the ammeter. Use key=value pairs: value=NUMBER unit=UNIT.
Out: value=25 unit=mA
